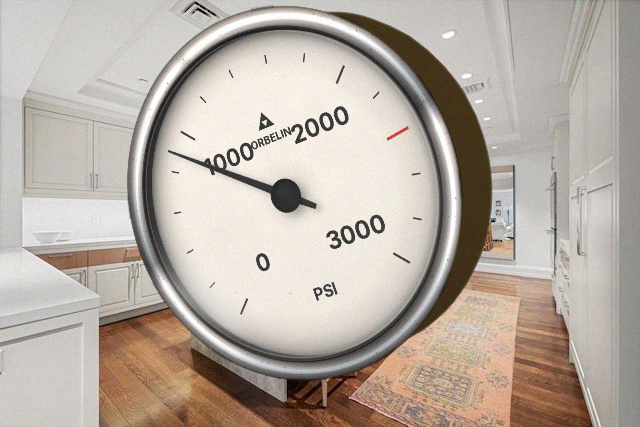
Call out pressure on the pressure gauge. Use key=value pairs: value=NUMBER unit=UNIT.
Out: value=900 unit=psi
